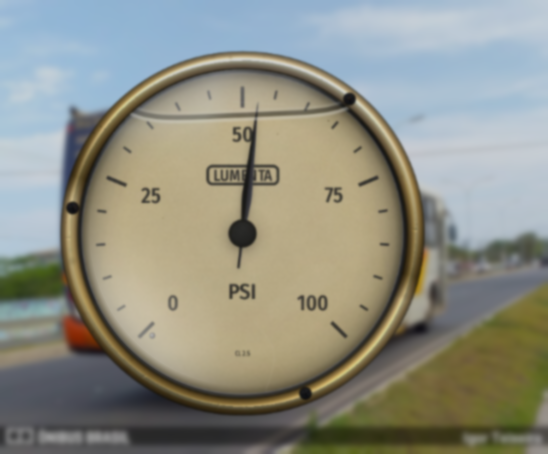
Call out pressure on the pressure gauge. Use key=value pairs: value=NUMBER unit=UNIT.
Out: value=52.5 unit=psi
